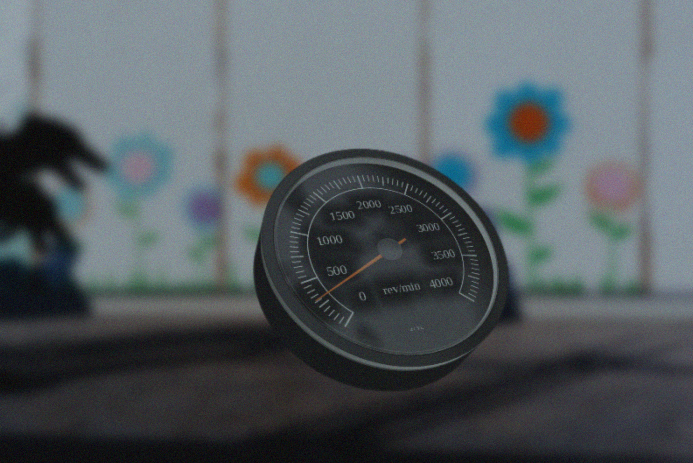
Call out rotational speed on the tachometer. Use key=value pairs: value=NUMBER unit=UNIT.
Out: value=300 unit=rpm
